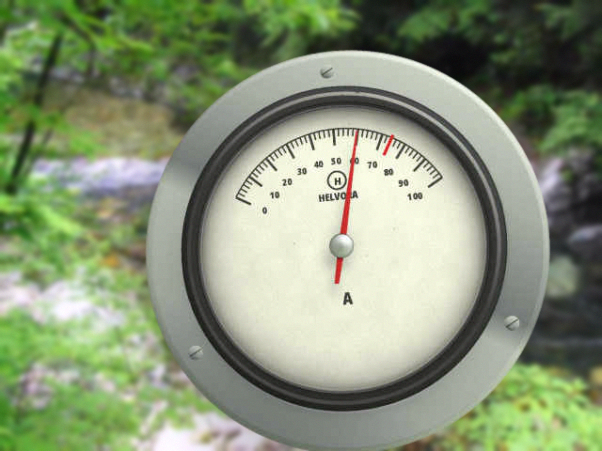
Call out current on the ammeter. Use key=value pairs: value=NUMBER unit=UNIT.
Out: value=60 unit=A
